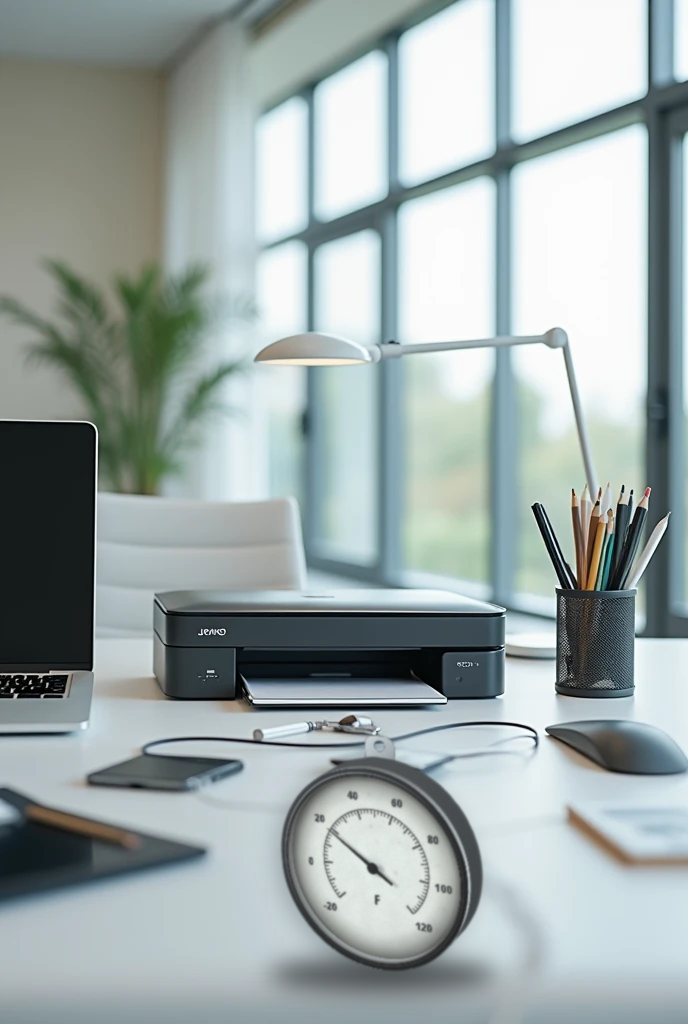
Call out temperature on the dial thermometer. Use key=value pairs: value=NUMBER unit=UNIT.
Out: value=20 unit=°F
